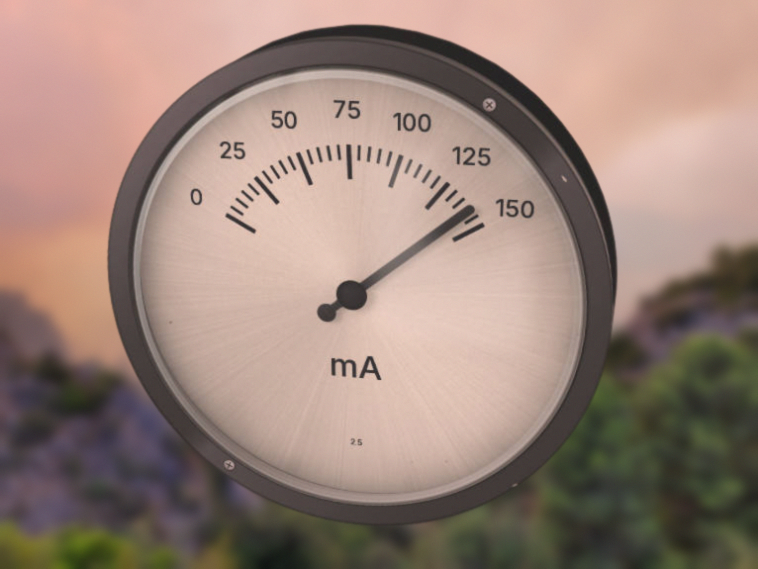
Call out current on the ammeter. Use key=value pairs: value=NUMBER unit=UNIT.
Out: value=140 unit=mA
